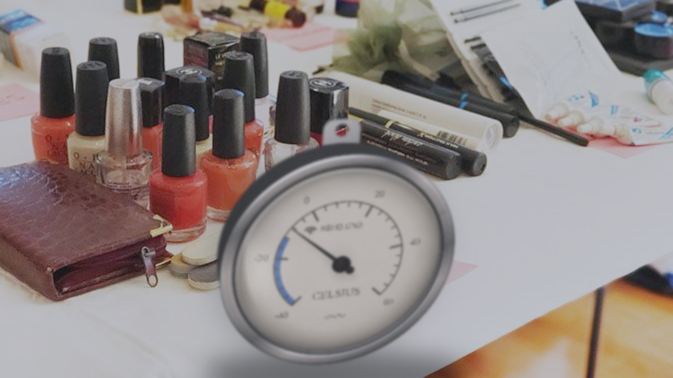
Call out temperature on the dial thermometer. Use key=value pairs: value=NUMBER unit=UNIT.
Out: value=-8 unit=°C
